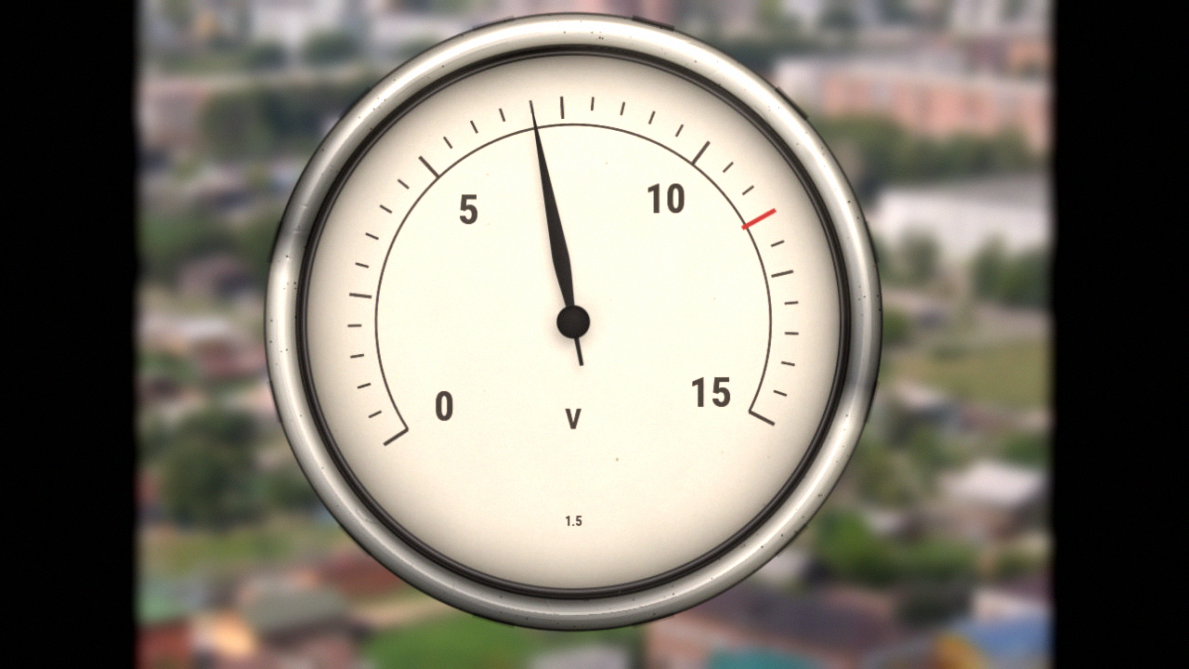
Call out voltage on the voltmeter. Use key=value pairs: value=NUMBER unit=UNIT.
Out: value=7 unit=V
